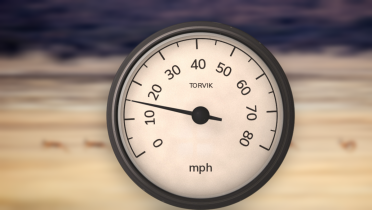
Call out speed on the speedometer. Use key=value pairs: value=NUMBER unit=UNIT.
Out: value=15 unit=mph
